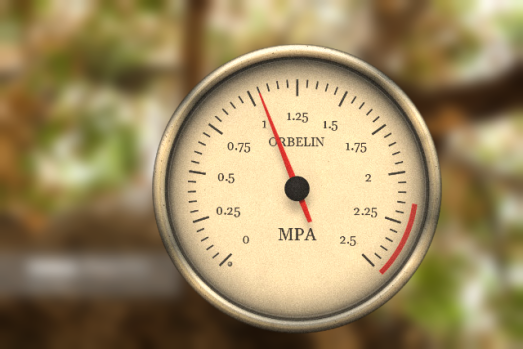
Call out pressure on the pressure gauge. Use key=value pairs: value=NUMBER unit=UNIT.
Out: value=1.05 unit=MPa
